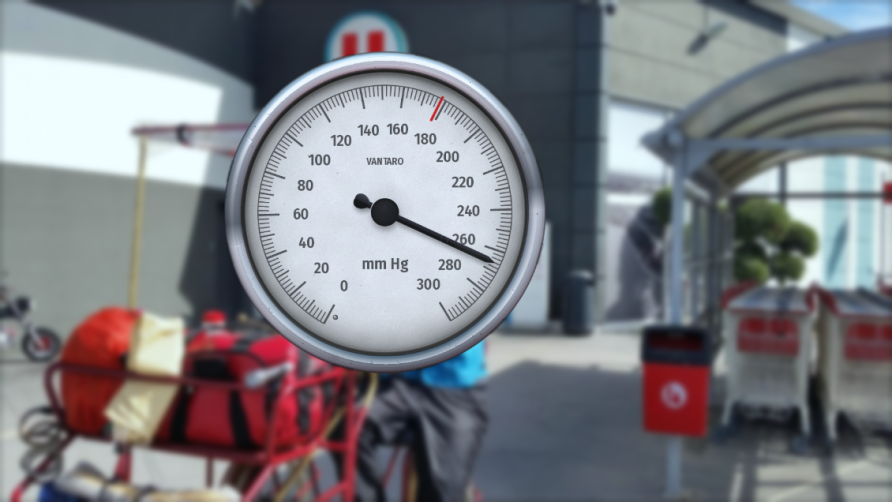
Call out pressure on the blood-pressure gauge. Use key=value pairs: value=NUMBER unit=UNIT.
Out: value=266 unit=mmHg
